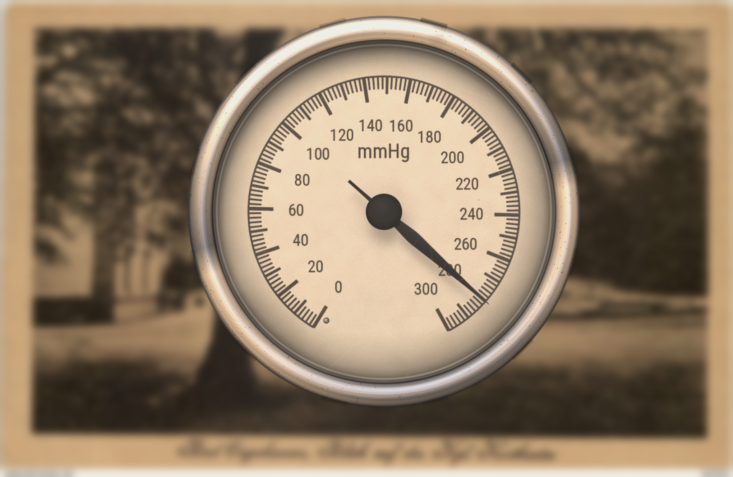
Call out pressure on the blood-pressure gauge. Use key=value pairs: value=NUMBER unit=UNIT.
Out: value=280 unit=mmHg
